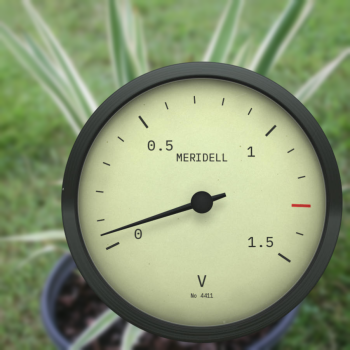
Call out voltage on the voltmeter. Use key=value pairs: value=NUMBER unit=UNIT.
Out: value=0.05 unit=V
